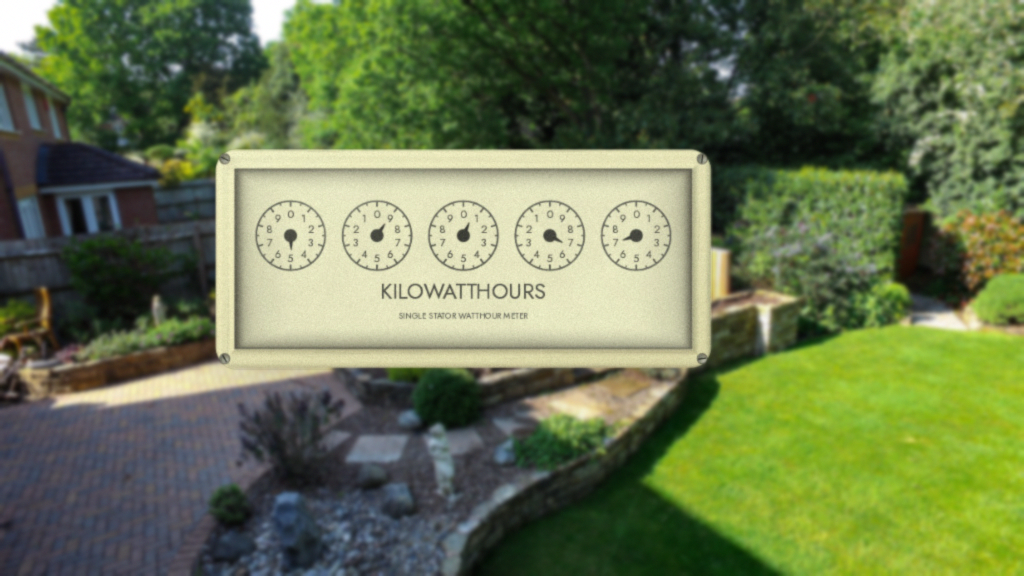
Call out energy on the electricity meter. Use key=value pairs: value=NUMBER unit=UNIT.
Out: value=49067 unit=kWh
